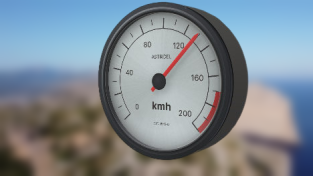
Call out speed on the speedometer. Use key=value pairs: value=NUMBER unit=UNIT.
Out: value=130 unit=km/h
